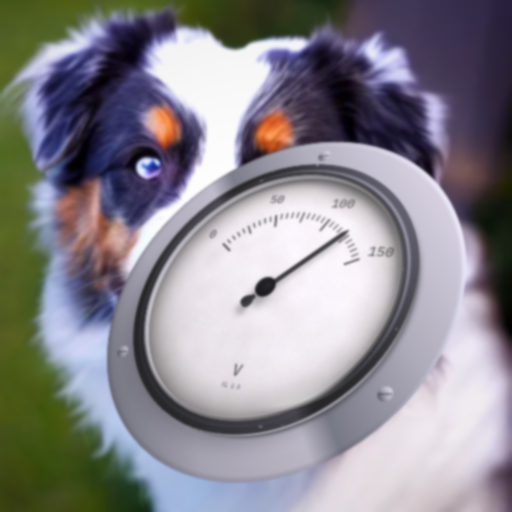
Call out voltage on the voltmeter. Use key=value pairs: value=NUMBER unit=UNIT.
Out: value=125 unit=V
